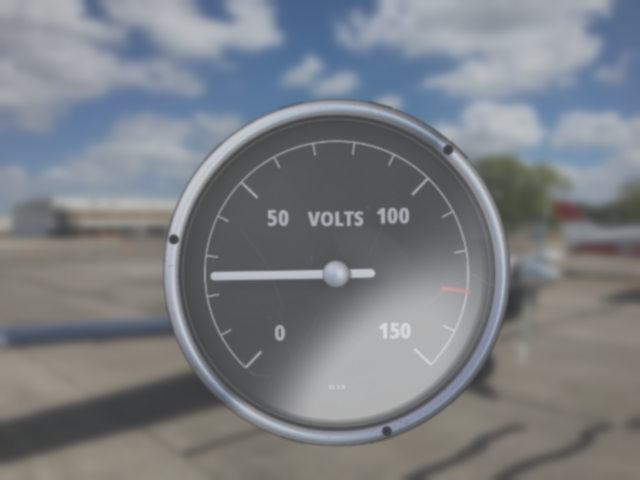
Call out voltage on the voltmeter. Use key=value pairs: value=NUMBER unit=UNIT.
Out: value=25 unit=V
